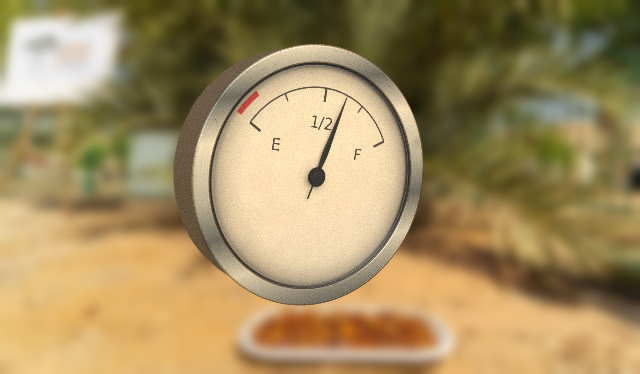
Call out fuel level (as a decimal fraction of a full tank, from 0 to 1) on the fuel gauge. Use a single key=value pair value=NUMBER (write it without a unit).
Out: value=0.625
